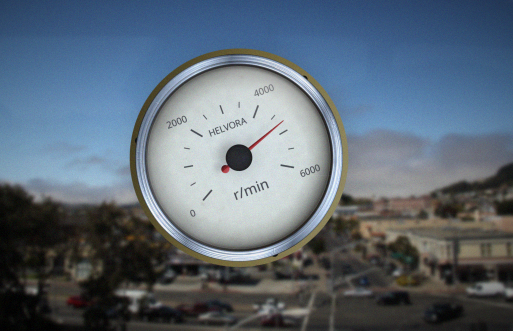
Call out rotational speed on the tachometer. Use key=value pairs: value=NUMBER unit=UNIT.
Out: value=4750 unit=rpm
